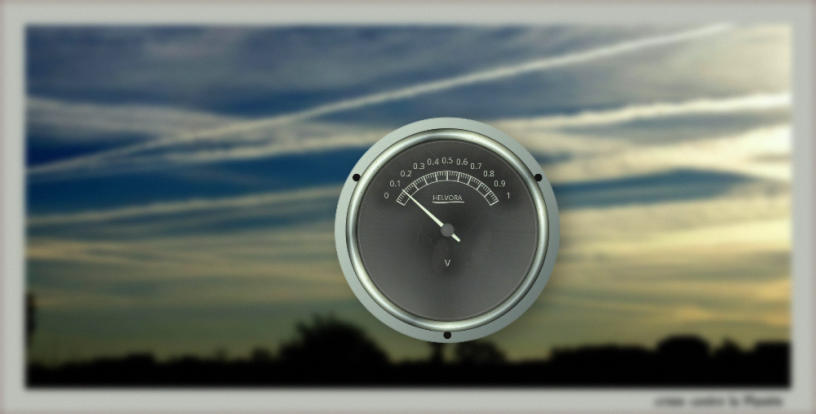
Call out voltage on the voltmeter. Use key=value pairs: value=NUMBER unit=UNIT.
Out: value=0.1 unit=V
